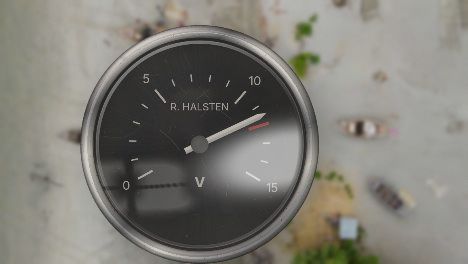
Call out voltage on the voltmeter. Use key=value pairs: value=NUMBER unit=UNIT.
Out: value=11.5 unit=V
